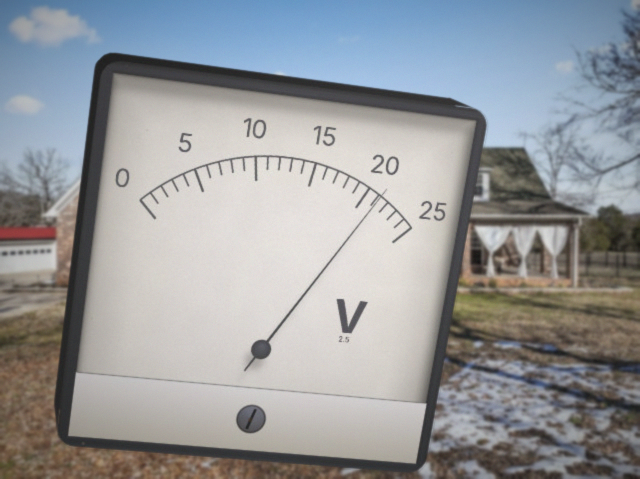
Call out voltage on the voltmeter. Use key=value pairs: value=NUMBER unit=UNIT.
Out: value=21 unit=V
